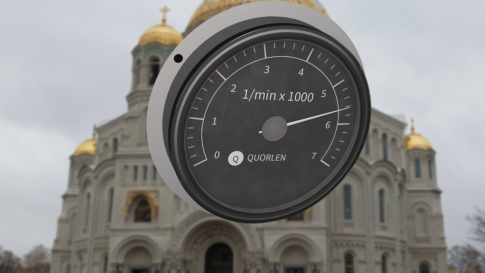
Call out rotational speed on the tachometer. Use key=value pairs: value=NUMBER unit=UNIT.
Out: value=5600 unit=rpm
